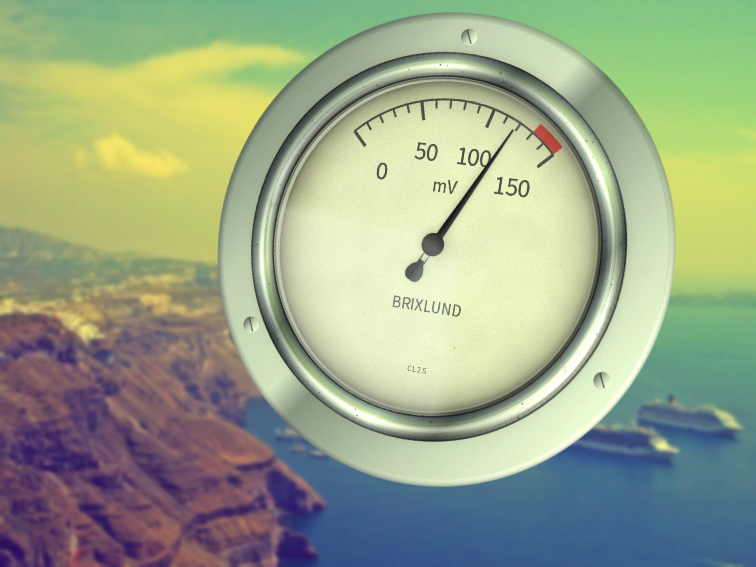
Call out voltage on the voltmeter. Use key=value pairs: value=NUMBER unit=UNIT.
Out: value=120 unit=mV
